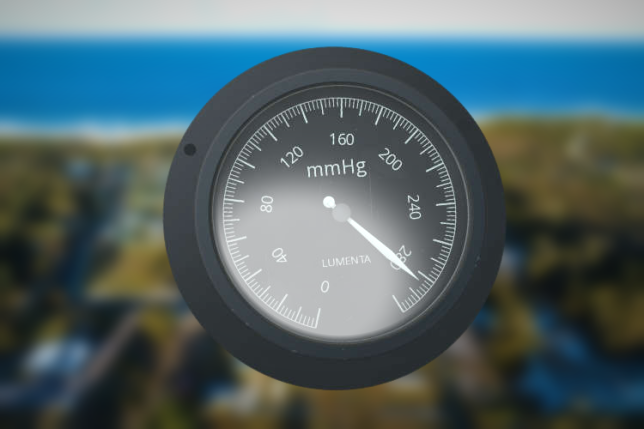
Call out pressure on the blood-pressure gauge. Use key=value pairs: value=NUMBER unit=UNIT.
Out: value=284 unit=mmHg
